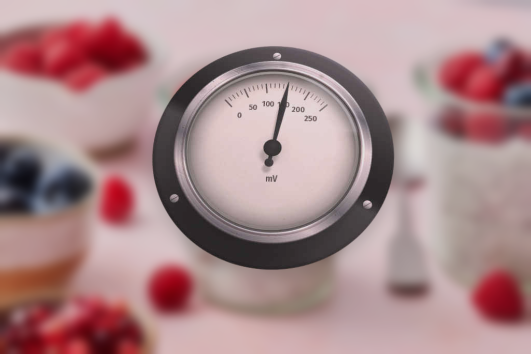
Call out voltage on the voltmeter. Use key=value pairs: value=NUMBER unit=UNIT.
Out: value=150 unit=mV
